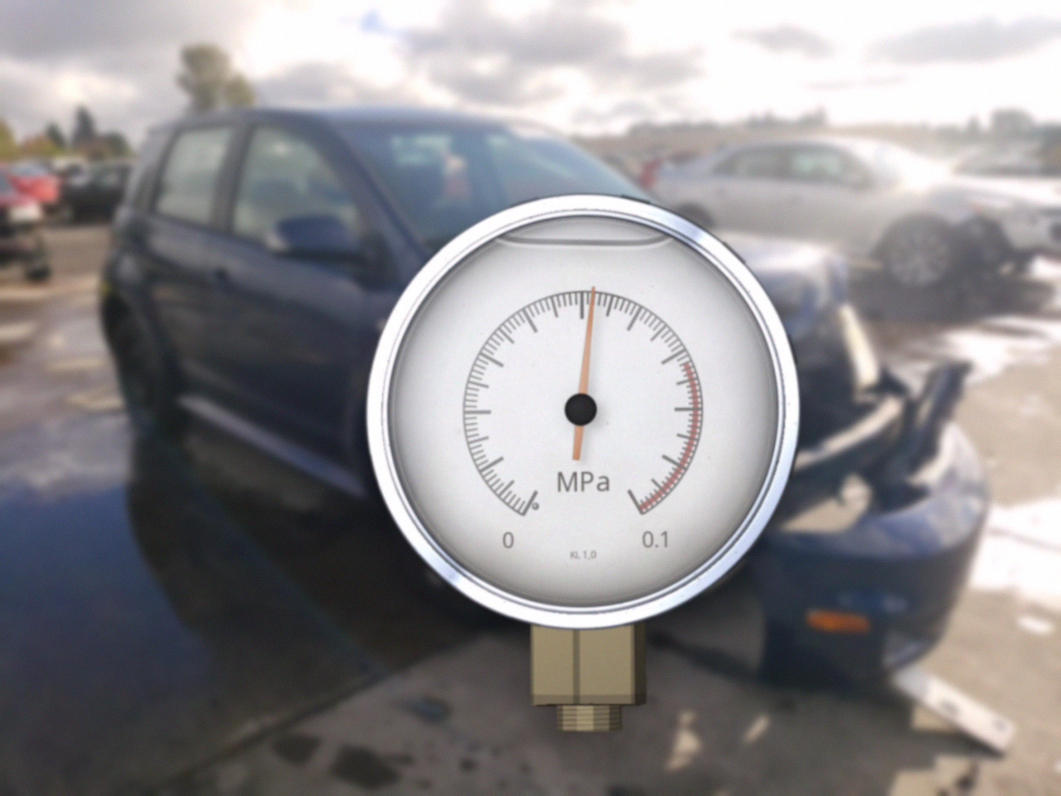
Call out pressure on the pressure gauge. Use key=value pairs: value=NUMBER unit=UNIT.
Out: value=0.052 unit=MPa
